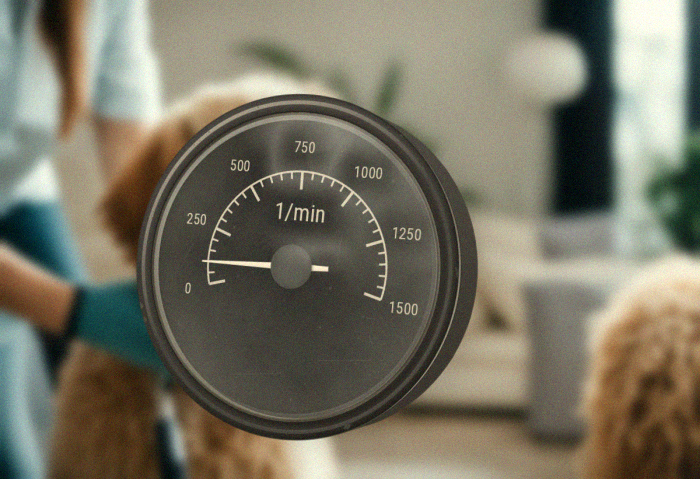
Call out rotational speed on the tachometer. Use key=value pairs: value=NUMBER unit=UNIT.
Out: value=100 unit=rpm
